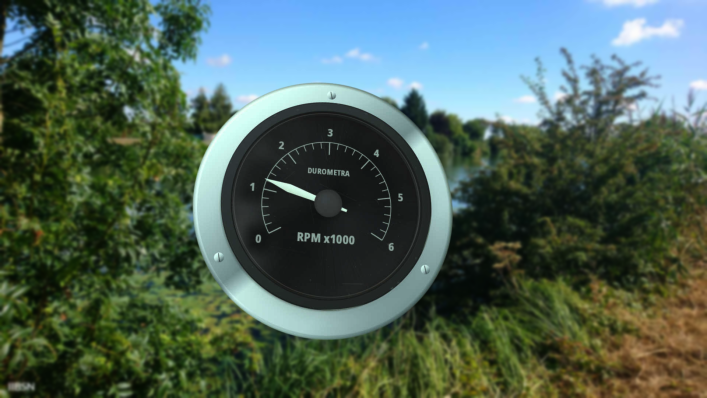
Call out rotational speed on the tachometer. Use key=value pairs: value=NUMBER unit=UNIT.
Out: value=1200 unit=rpm
